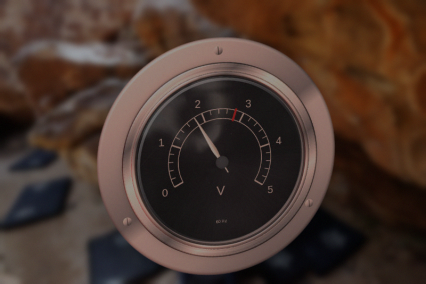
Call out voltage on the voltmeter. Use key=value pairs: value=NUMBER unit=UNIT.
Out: value=1.8 unit=V
